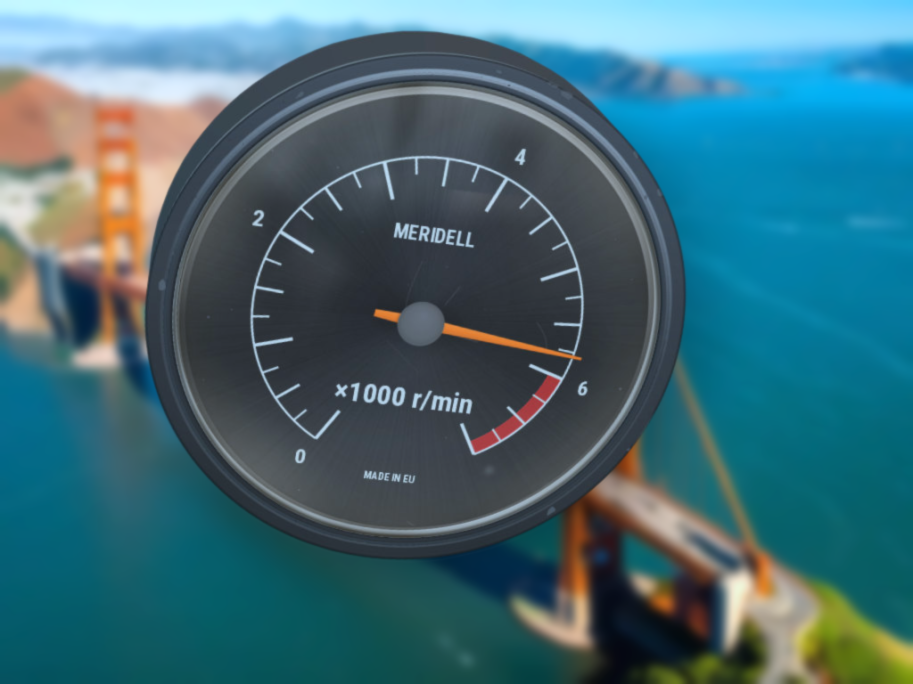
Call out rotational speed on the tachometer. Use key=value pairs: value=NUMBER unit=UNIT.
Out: value=5750 unit=rpm
